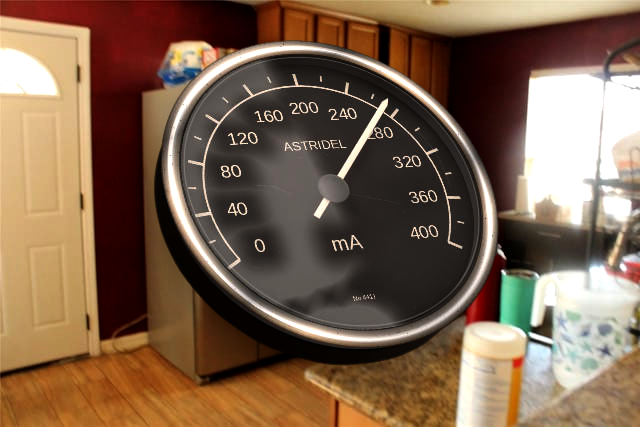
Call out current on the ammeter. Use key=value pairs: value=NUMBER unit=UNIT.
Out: value=270 unit=mA
